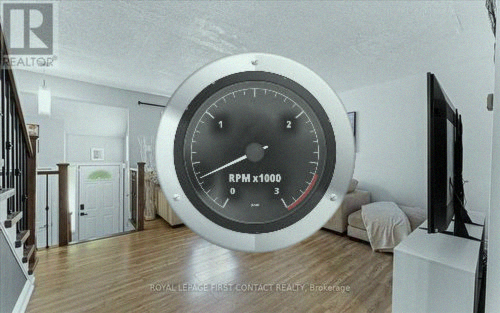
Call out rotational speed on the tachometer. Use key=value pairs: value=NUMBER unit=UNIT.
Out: value=350 unit=rpm
